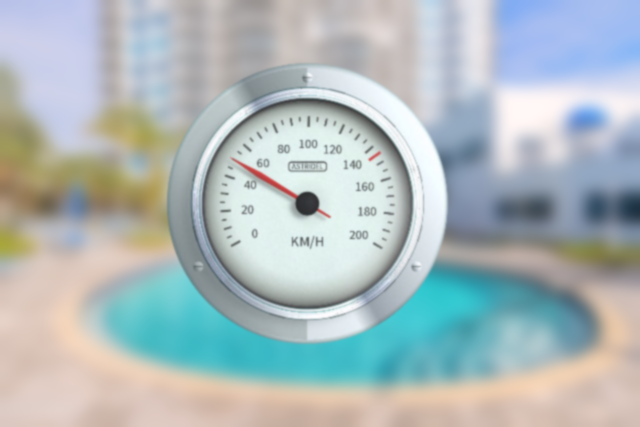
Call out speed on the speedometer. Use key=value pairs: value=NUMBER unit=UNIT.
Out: value=50 unit=km/h
